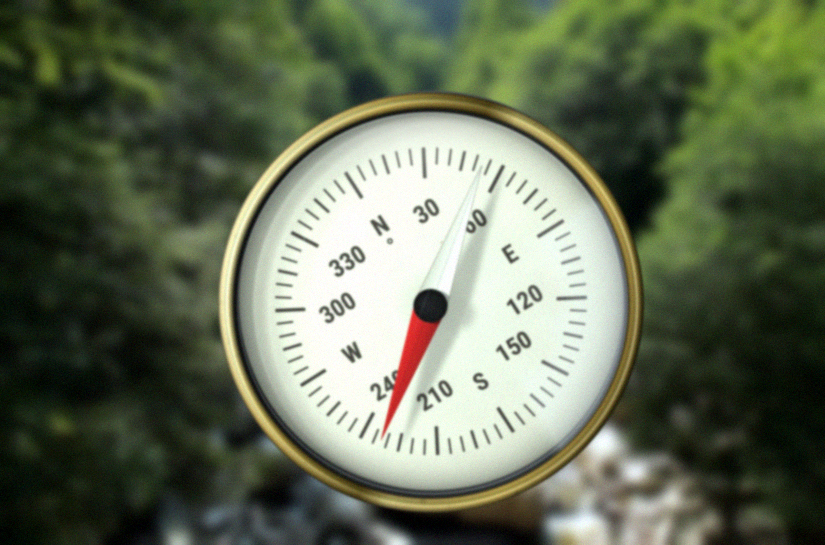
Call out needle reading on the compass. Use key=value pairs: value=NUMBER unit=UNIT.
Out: value=232.5 unit=°
